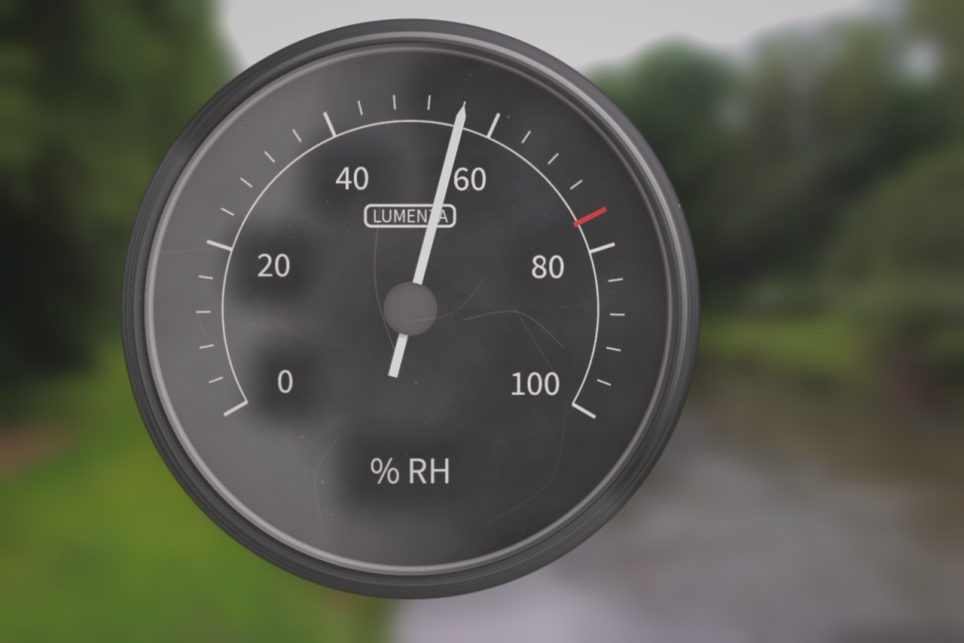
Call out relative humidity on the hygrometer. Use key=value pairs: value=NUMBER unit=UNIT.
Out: value=56 unit=%
